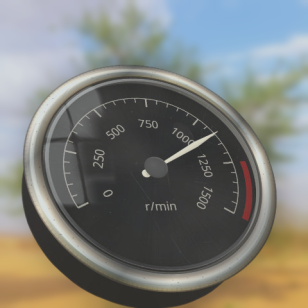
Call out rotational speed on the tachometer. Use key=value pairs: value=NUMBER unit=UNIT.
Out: value=1100 unit=rpm
